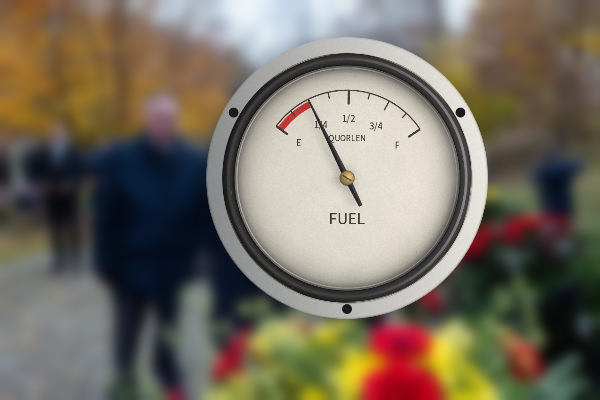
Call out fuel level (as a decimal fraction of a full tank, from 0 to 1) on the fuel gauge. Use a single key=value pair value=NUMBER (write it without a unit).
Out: value=0.25
